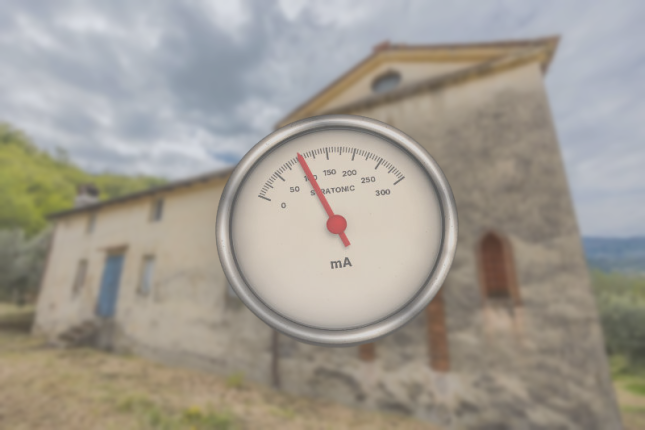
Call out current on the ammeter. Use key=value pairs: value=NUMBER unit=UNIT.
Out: value=100 unit=mA
